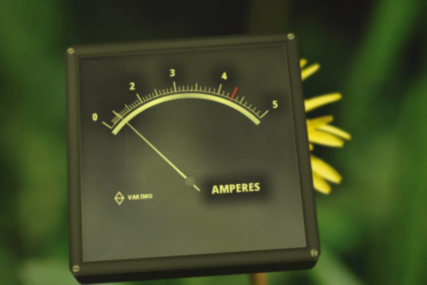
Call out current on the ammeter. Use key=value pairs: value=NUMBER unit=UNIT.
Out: value=1 unit=A
